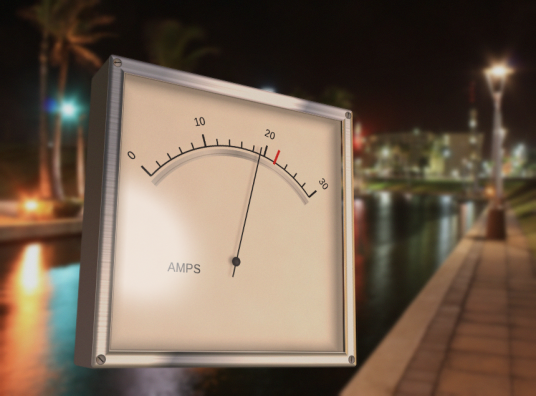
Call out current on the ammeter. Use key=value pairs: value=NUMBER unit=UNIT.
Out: value=19 unit=A
